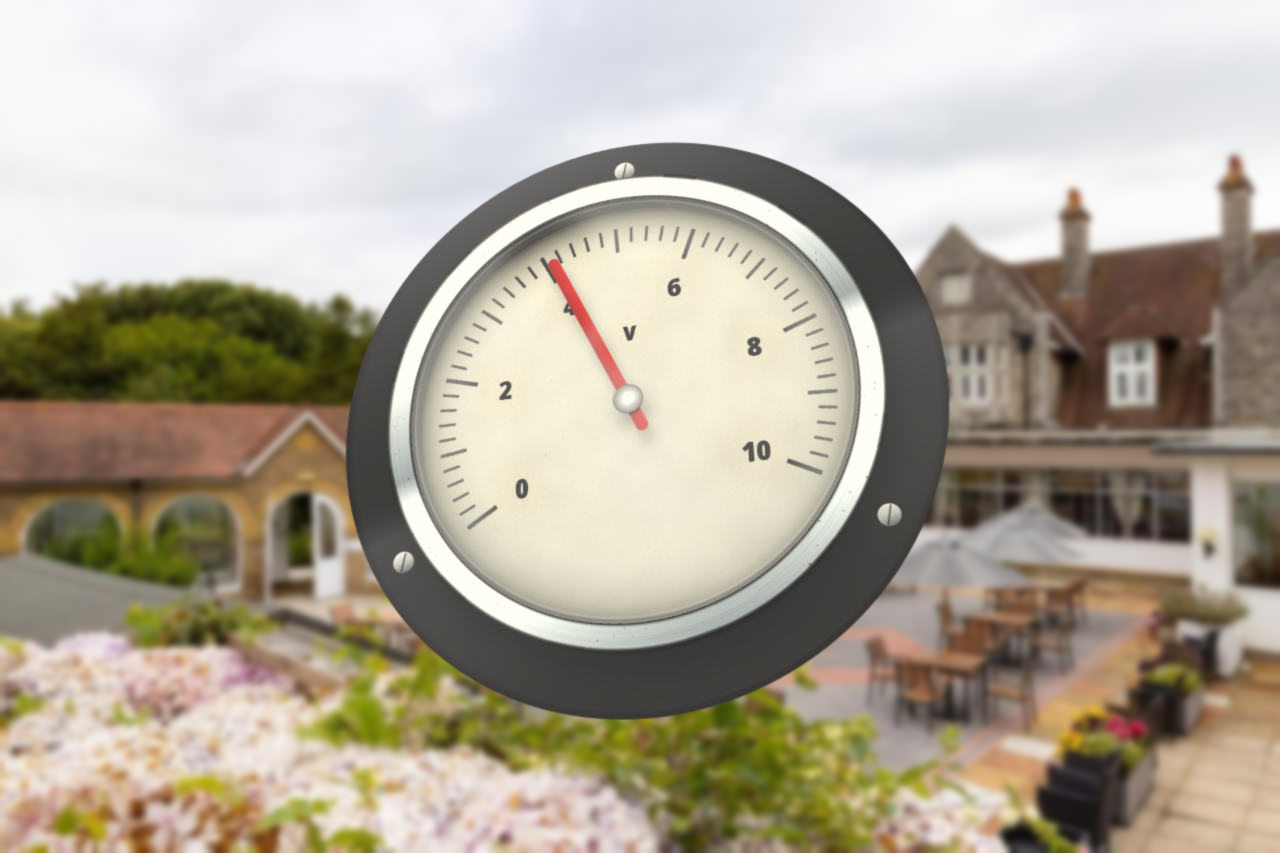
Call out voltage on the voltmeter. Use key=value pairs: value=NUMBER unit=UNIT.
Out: value=4.1 unit=V
